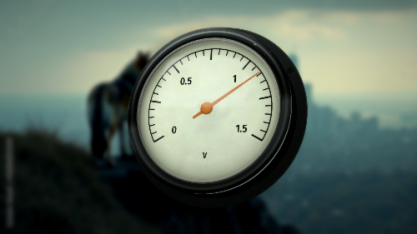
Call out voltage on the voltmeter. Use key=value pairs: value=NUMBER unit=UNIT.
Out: value=1.1 unit=V
